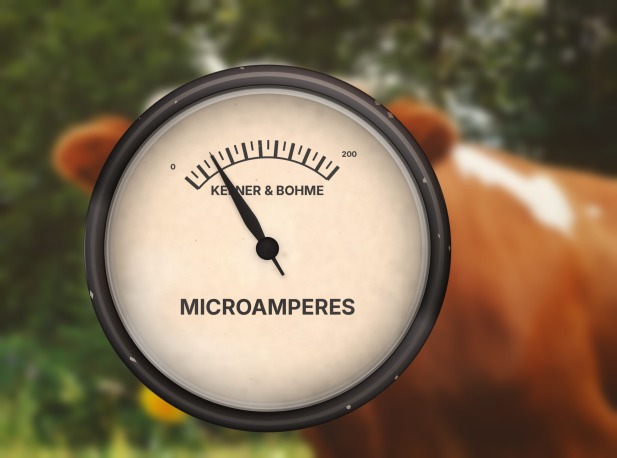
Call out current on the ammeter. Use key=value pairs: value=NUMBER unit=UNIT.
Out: value=40 unit=µA
